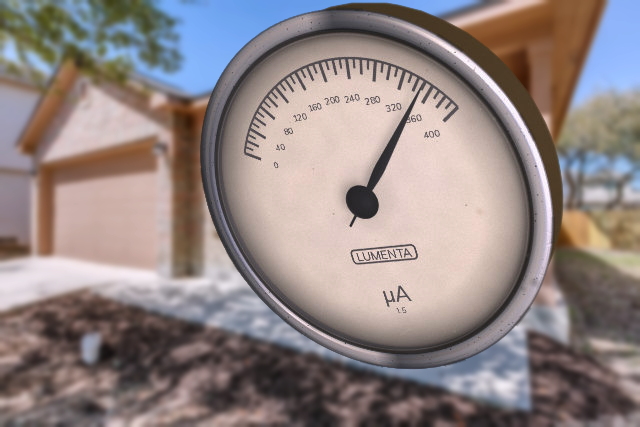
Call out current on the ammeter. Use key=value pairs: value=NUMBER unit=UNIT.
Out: value=350 unit=µA
